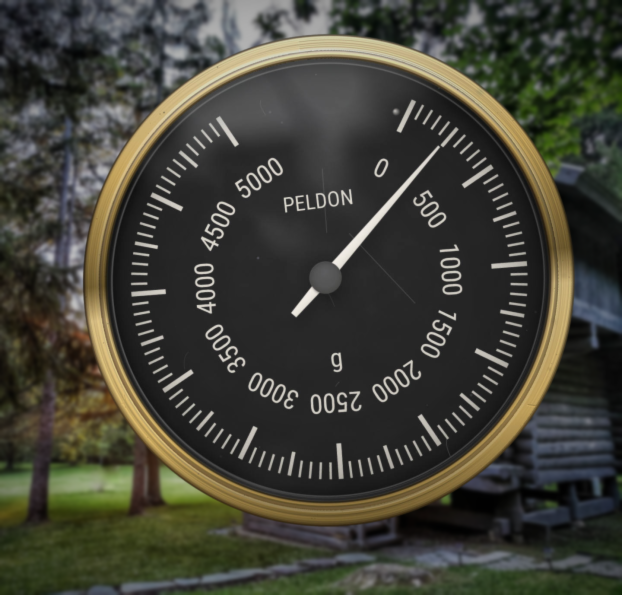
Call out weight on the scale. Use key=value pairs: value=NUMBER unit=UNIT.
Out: value=250 unit=g
